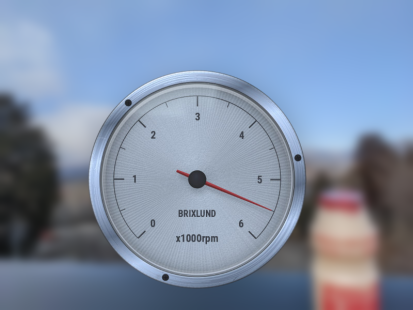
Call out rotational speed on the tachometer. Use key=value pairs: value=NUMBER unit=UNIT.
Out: value=5500 unit=rpm
